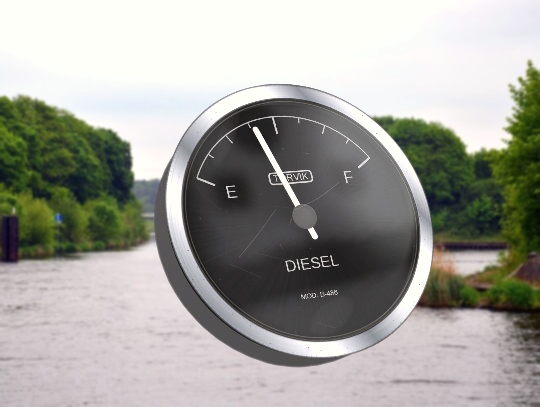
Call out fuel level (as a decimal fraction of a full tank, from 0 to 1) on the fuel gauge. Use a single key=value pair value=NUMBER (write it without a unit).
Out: value=0.375
